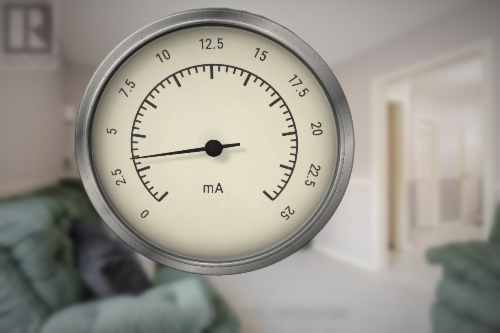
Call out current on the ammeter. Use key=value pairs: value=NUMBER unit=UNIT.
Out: value=3.5 unit=mA
